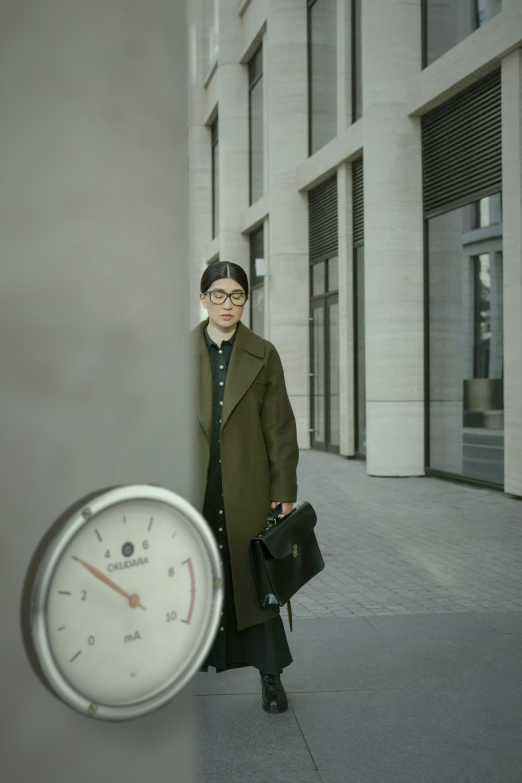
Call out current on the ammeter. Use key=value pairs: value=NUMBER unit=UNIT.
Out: value=3 unit=mA
